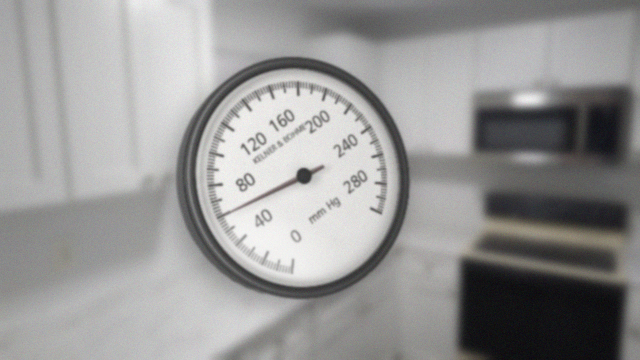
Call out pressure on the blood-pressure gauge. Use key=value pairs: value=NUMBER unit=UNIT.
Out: value=60 unit=mmHg
